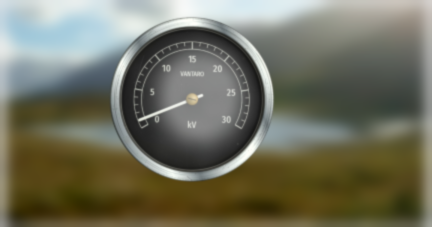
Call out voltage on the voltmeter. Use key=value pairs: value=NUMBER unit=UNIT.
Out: value=1 unit=kV
